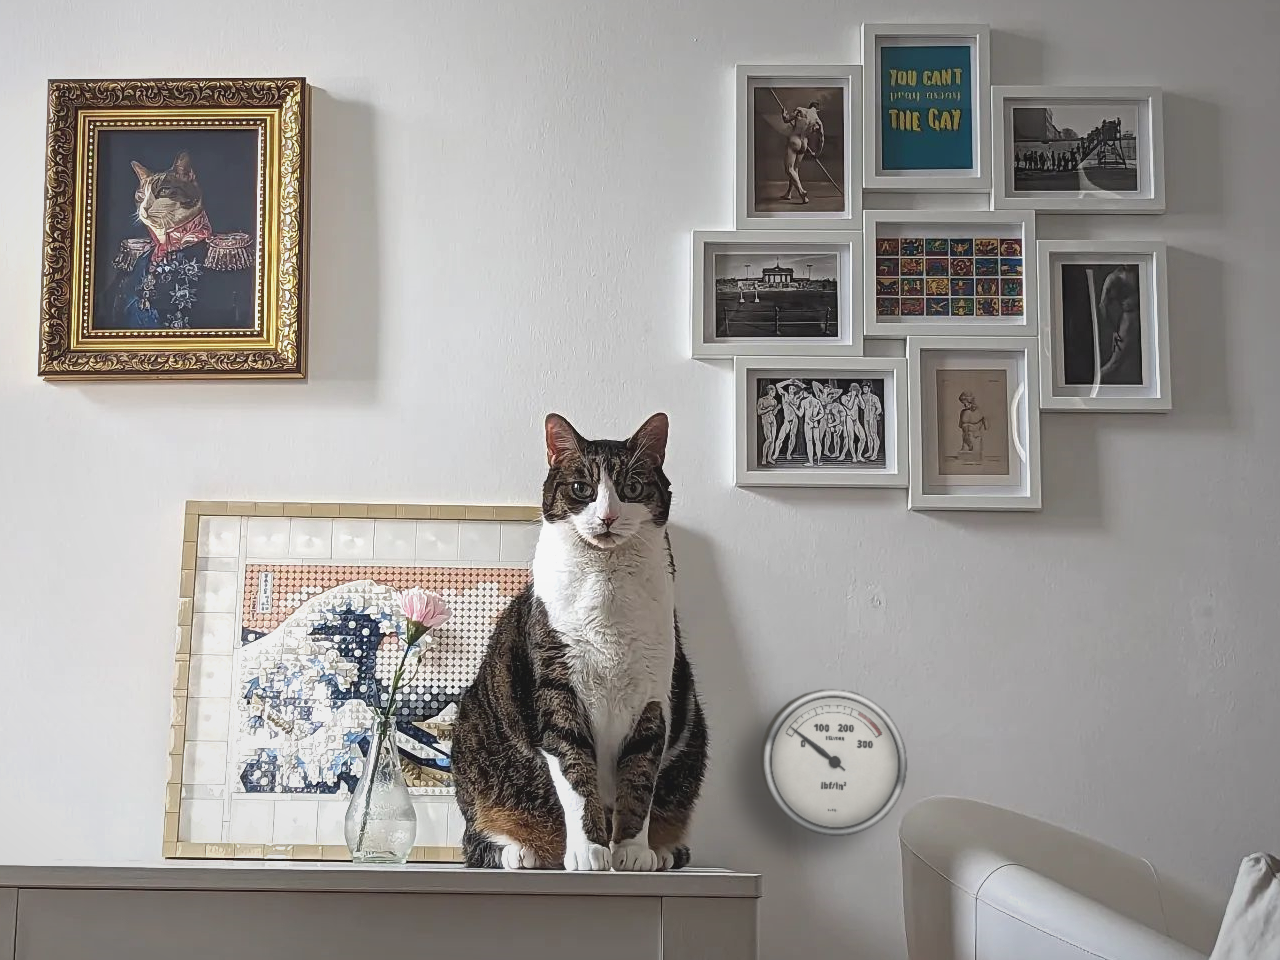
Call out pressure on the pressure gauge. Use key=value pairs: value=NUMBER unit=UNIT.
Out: value=20 unit=psi
